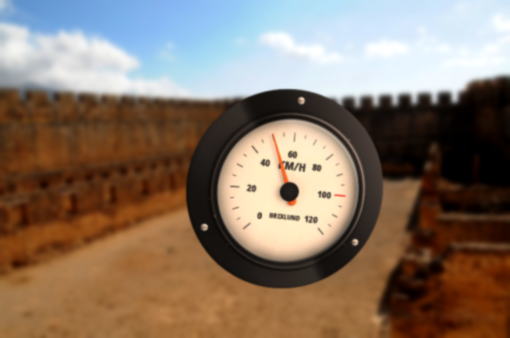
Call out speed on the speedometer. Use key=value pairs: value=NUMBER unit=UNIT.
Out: value=50 unit=km/h
